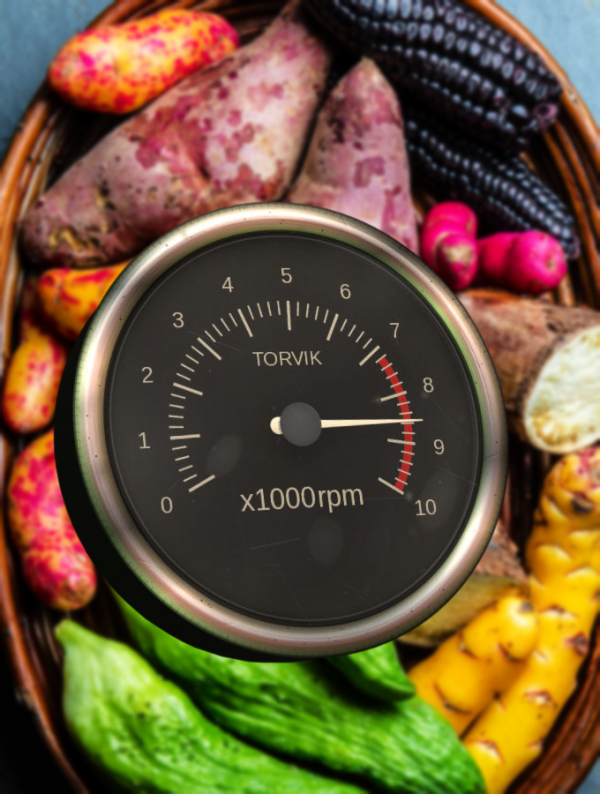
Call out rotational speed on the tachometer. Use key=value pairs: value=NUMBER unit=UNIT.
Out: value=8600 unit=rpm
